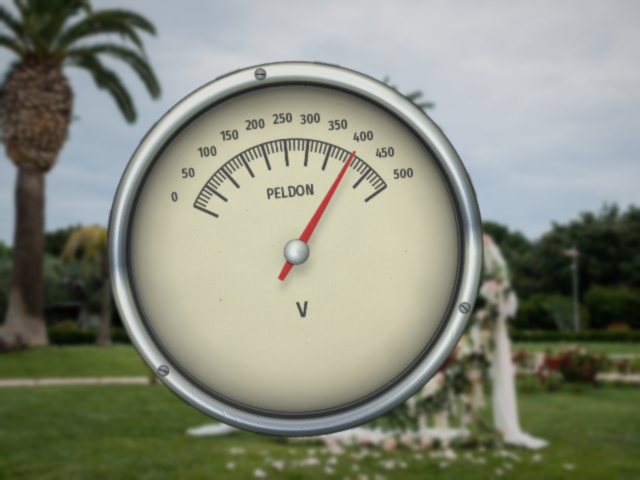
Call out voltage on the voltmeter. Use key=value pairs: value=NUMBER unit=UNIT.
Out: value=400 unit=V
